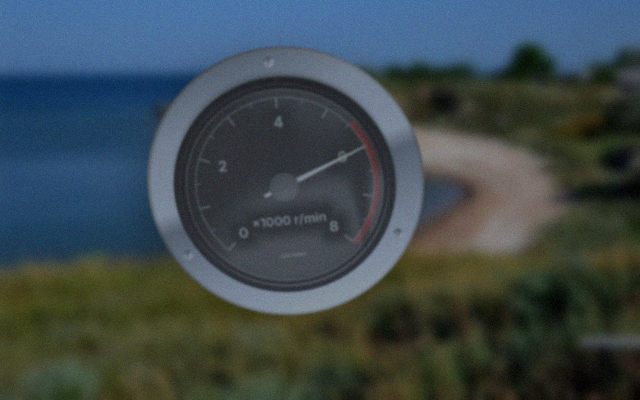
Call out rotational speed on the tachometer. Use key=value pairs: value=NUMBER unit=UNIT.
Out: value=6000 unit=rpm
